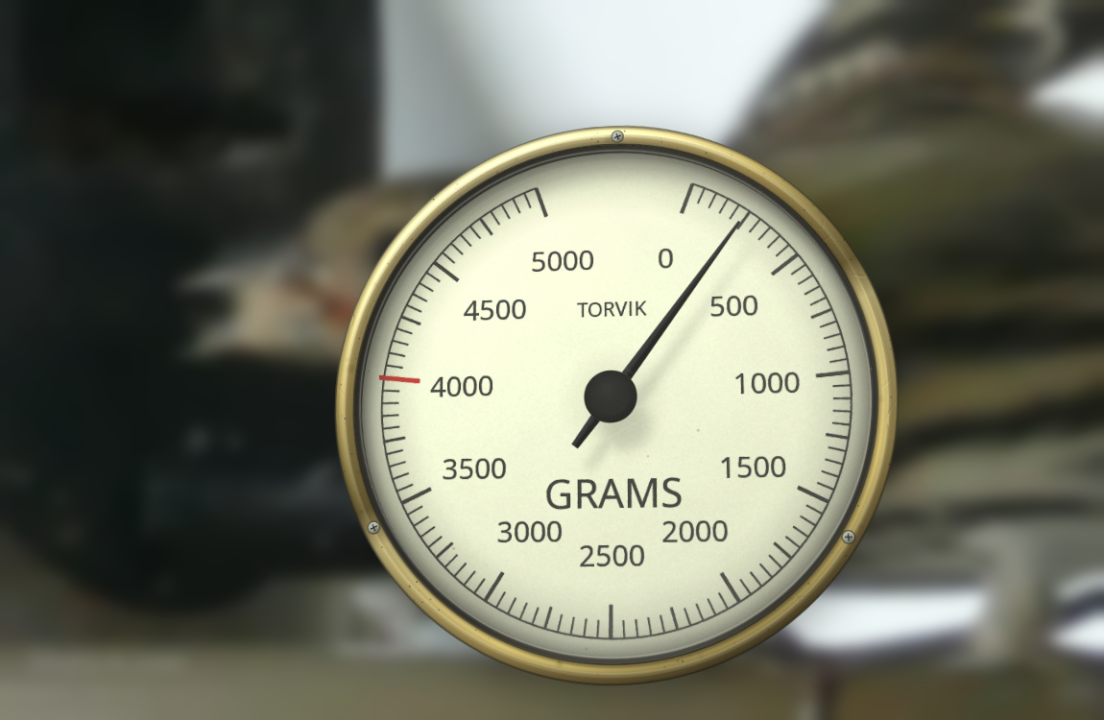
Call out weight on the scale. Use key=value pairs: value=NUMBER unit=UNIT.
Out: value=250 unit=g
